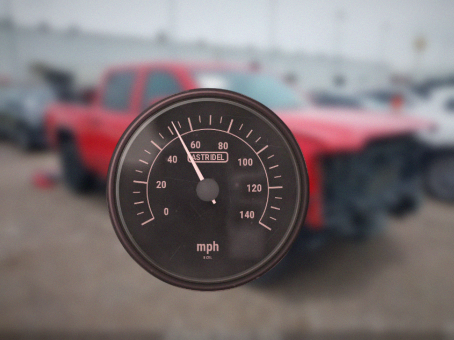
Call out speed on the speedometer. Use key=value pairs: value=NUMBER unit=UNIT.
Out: value=52.5 unit=mph
